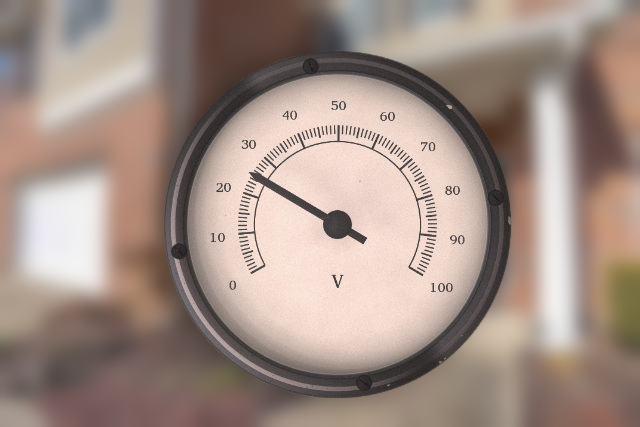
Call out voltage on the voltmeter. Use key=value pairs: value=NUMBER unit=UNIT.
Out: value=25 unit=V
